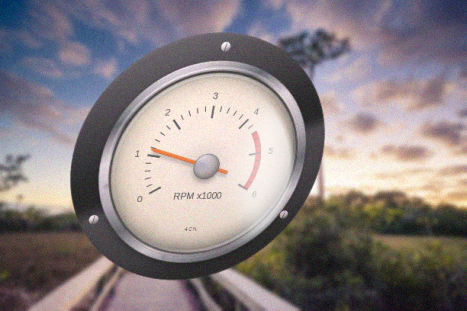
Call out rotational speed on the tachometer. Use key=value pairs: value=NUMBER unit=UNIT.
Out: value=1200 unit=rpm
